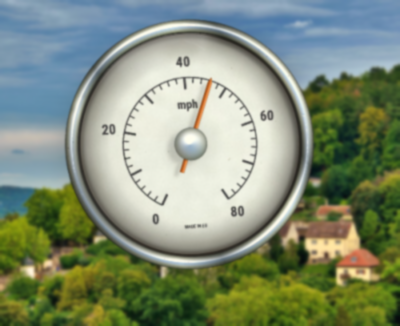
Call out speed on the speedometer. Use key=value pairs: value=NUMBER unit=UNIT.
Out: value=46 unit=mph
